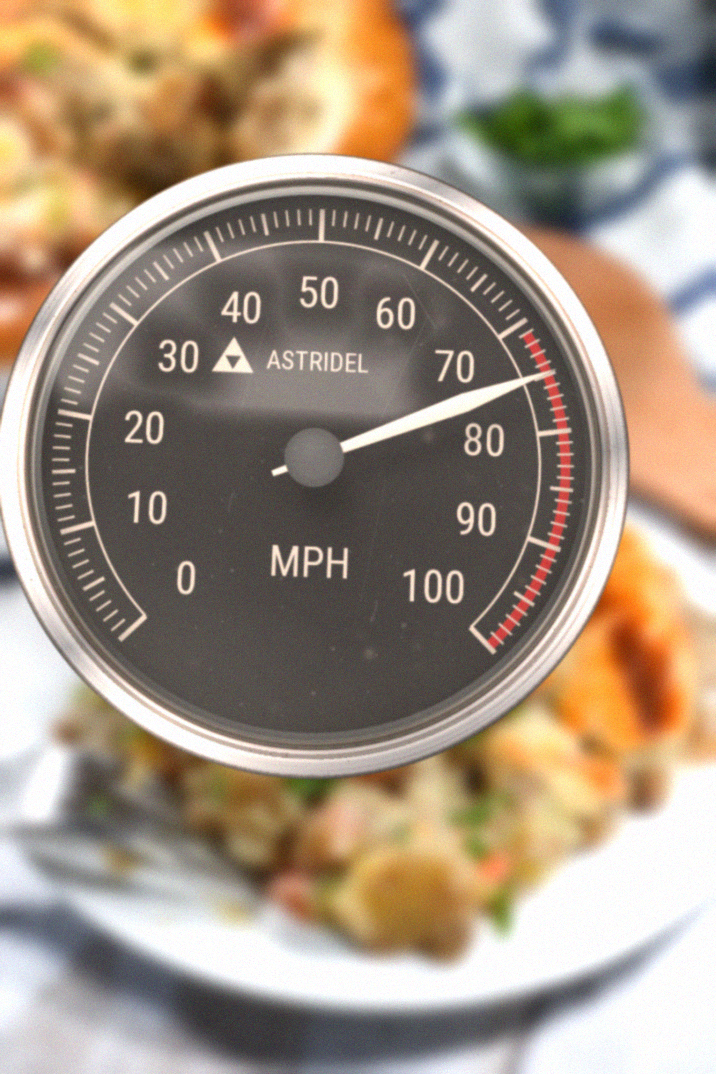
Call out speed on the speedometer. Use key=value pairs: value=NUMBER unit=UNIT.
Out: value=75 unit=mph
